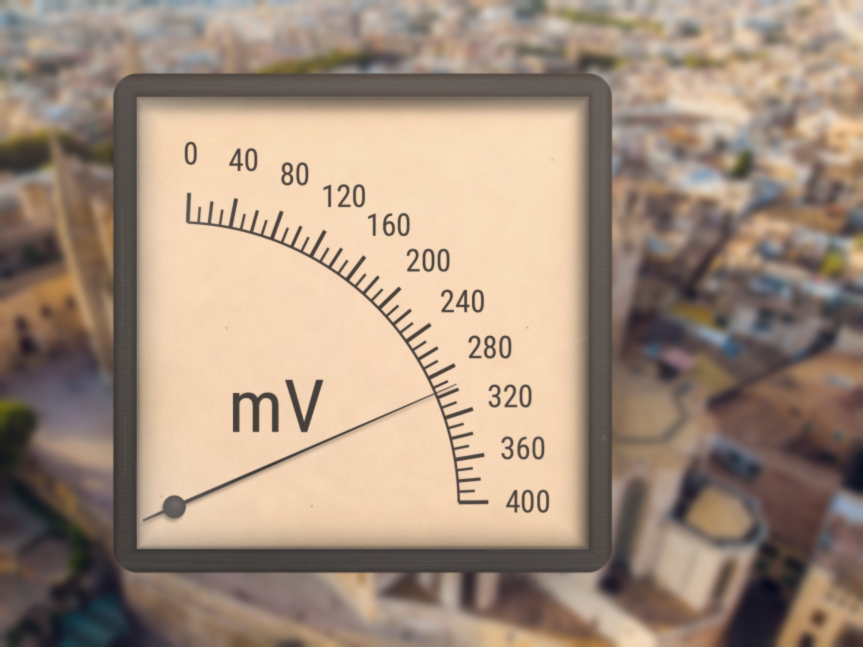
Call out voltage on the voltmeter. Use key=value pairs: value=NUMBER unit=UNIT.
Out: value=295 unit=mV
